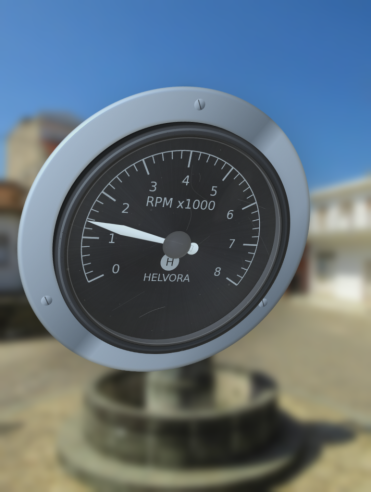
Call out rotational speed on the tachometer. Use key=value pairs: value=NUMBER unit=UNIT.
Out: value=1400 unit=rpm
